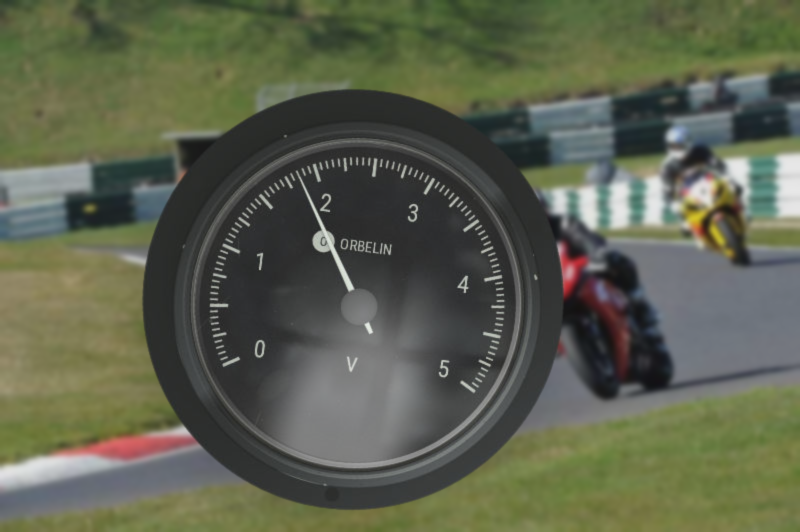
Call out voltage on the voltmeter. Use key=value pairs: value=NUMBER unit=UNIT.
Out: value=1.85 unit=V
